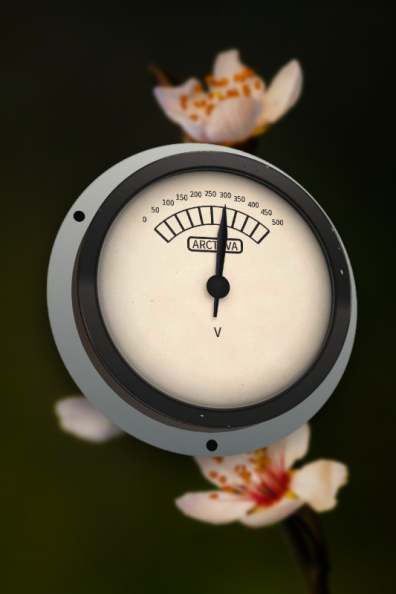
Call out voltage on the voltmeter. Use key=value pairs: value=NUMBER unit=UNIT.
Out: value=300 unit=V
